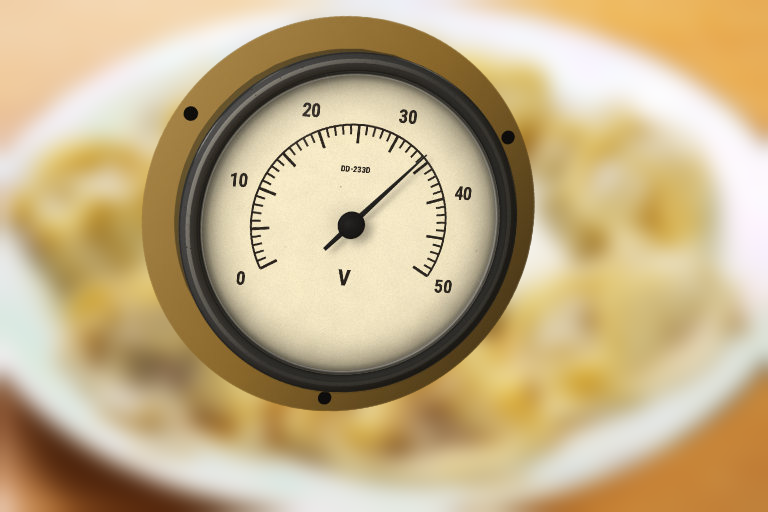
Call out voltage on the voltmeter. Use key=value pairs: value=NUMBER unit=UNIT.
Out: value=34 unit=V
